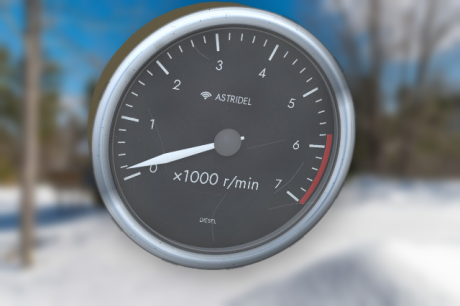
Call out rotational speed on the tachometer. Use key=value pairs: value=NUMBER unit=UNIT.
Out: value=200 unit=rpm
